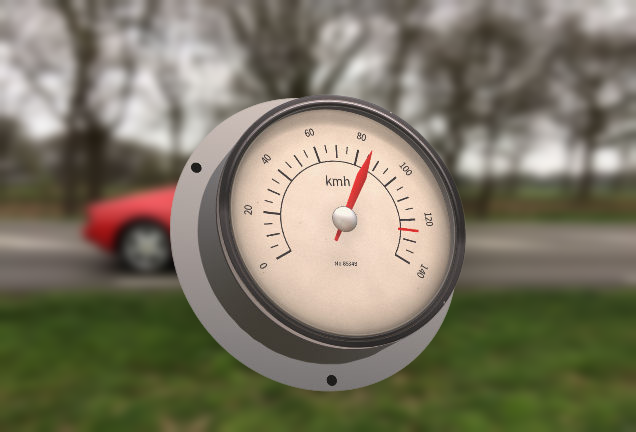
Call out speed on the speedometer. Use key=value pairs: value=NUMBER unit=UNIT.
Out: value=85 unit=km/h
